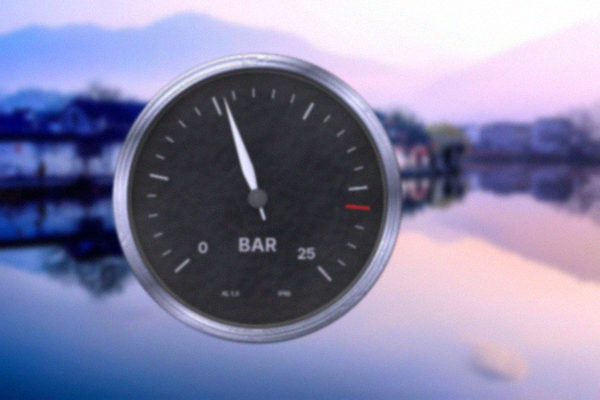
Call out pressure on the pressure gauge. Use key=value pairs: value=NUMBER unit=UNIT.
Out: value=10.5 unit=bar
